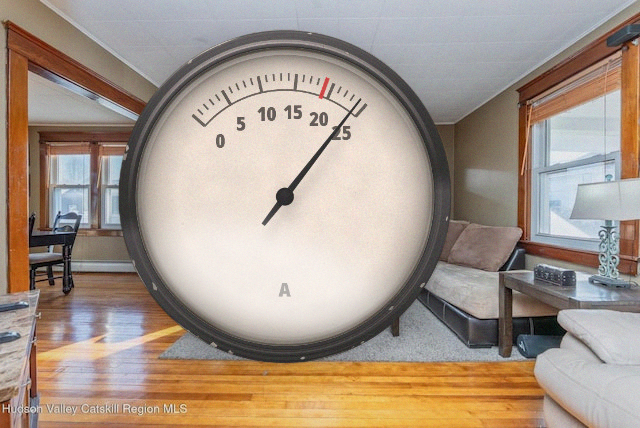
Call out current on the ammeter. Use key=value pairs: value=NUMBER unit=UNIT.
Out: value=24 unit=A
